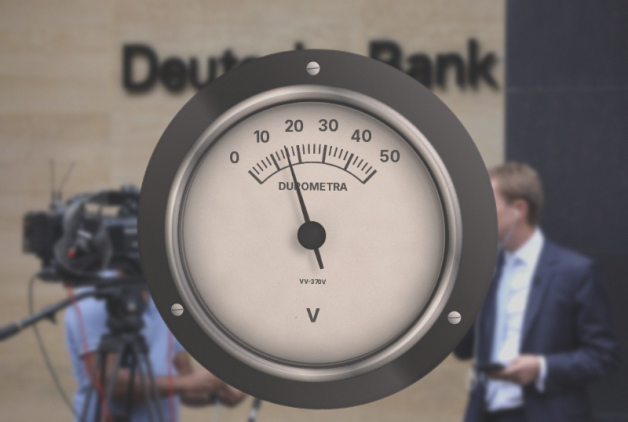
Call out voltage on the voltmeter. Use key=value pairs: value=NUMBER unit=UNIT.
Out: value=16 unit=V
